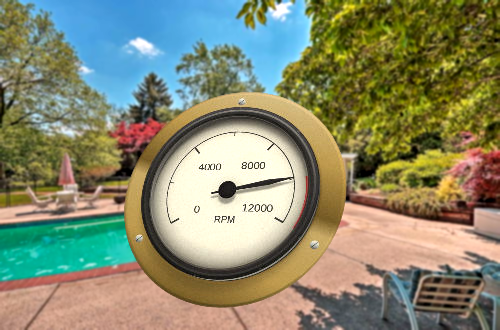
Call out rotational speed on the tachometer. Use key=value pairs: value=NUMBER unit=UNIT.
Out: value=10000 unit=rpm
